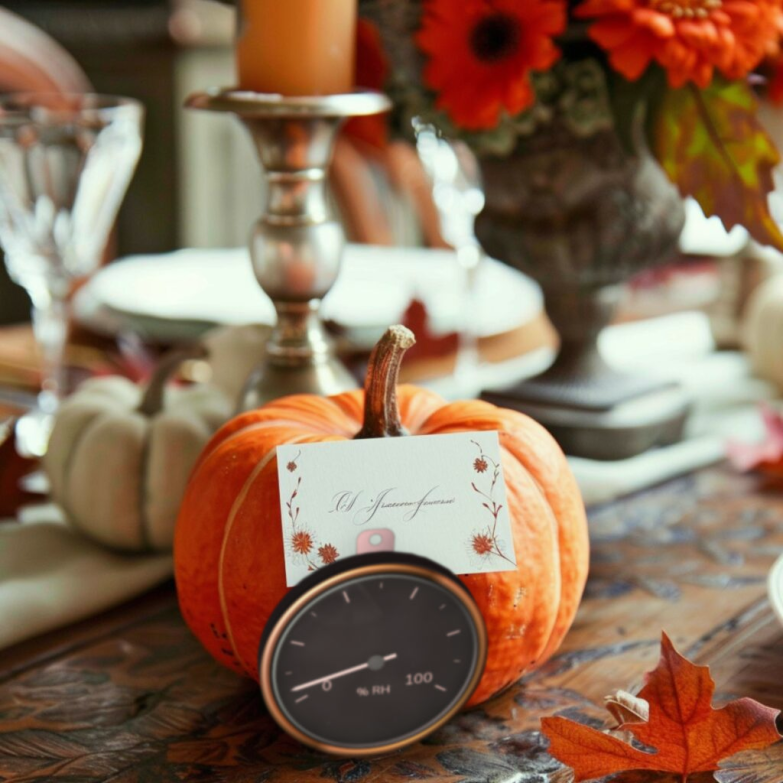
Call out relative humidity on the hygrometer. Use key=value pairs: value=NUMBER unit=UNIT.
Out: value=5 unit=%
